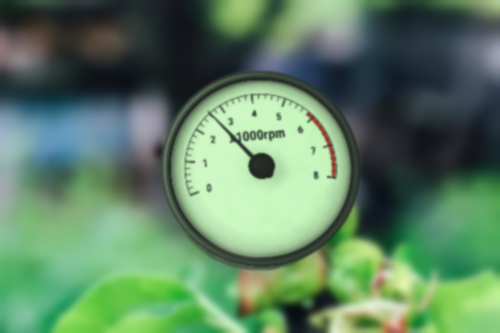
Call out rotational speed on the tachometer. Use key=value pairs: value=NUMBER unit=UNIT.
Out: value=2600 unit=rpm
